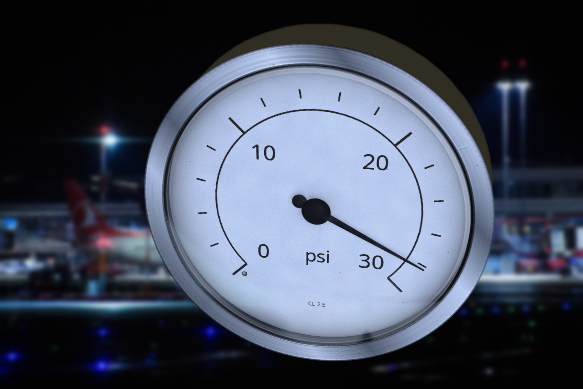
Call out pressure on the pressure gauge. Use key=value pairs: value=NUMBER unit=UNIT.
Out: value=28 unit=psi
